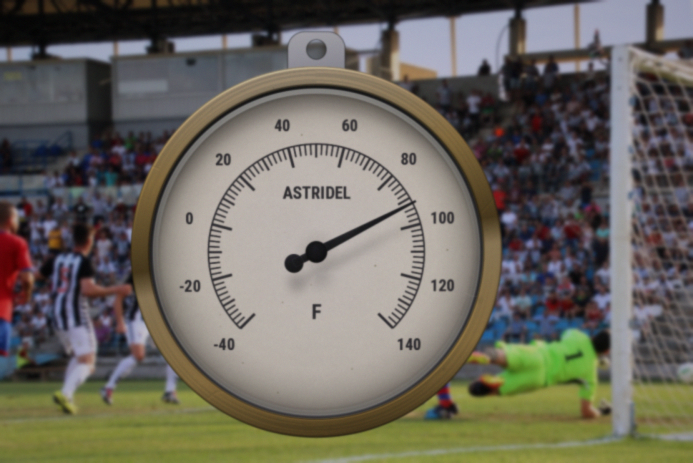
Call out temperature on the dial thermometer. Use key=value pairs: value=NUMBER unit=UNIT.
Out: value=92 unit=°F
